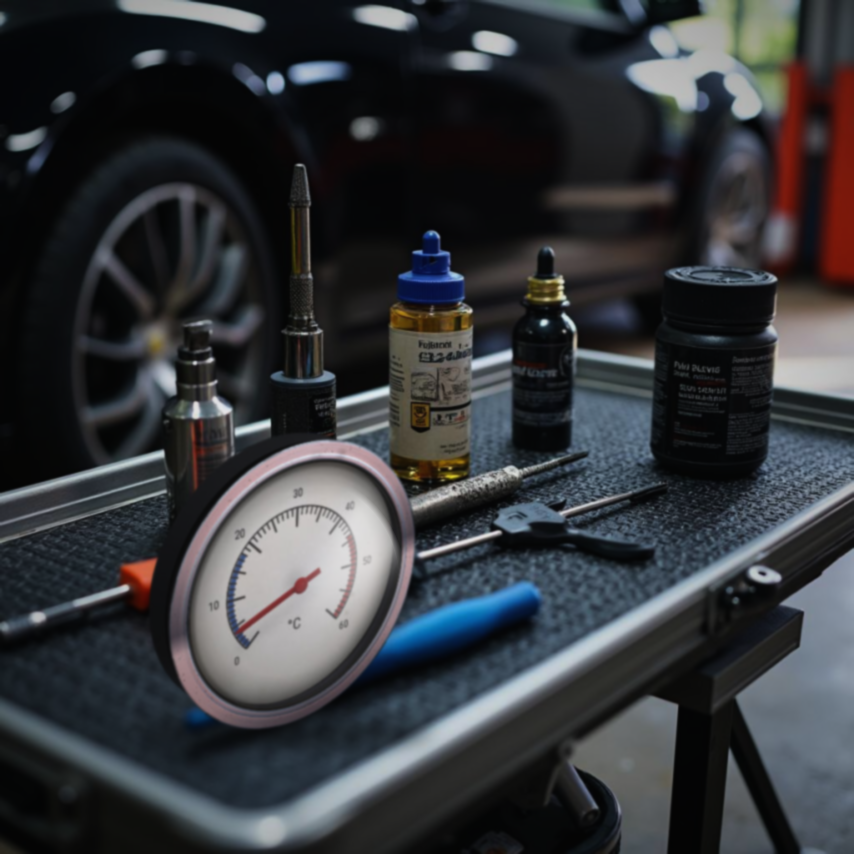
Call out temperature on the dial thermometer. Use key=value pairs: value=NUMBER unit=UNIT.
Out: value=5 unit=°C
